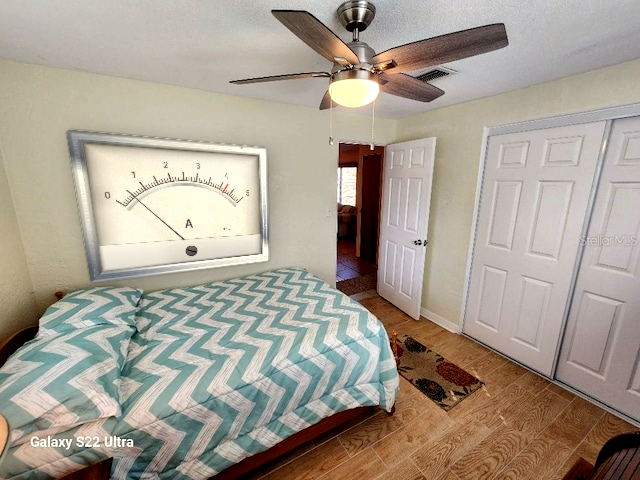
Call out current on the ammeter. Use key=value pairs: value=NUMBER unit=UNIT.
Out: value=0.5 unit=A
